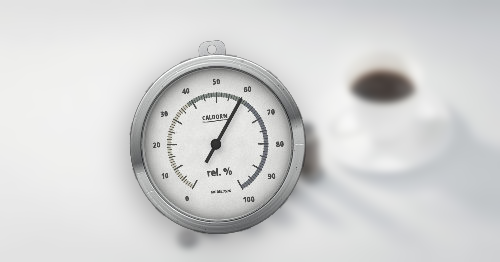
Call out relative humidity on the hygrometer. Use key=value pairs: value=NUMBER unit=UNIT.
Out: value=60 unit=%
